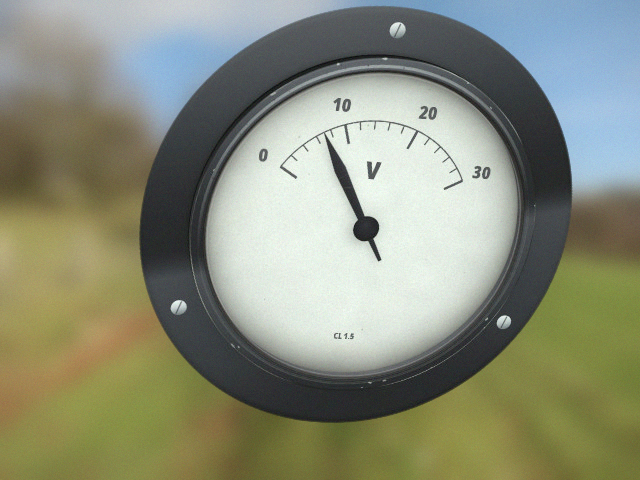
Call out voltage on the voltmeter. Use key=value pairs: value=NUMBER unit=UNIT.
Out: value=7 unit=V
